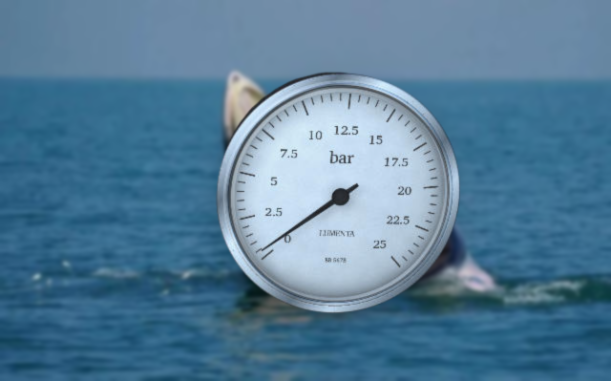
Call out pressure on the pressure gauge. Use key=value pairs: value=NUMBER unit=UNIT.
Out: value=0.5 unit=bar
